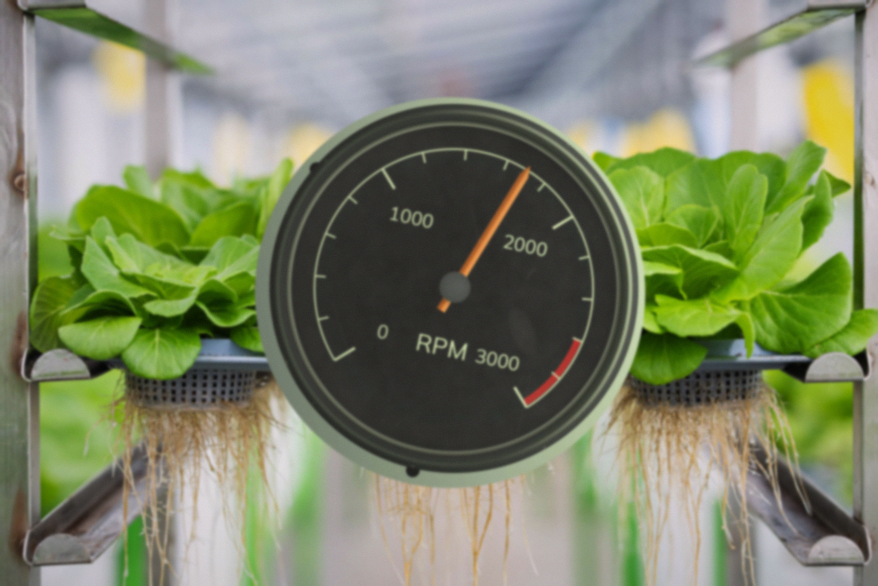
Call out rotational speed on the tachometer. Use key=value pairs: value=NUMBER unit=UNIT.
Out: value=1700 unit=rpm
